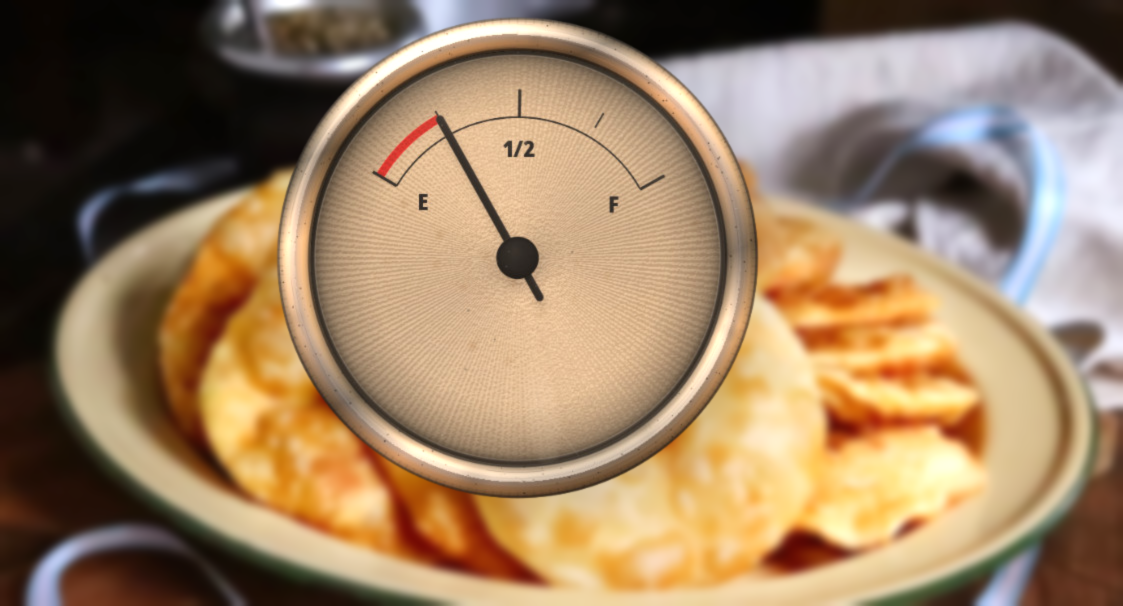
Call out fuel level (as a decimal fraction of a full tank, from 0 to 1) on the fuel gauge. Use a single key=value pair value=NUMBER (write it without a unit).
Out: value=0.25
